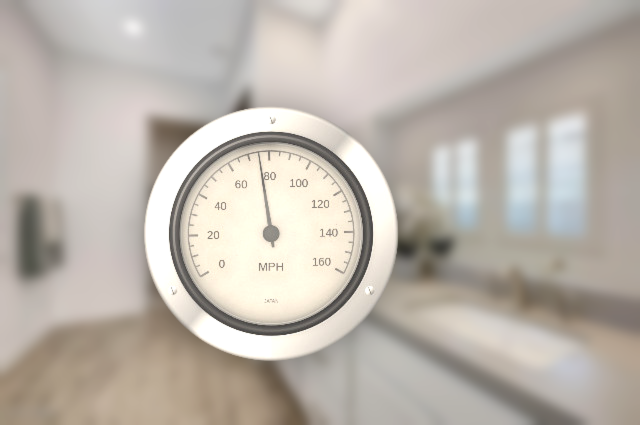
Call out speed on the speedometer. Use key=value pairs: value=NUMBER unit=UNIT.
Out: value=75 unit=mph
